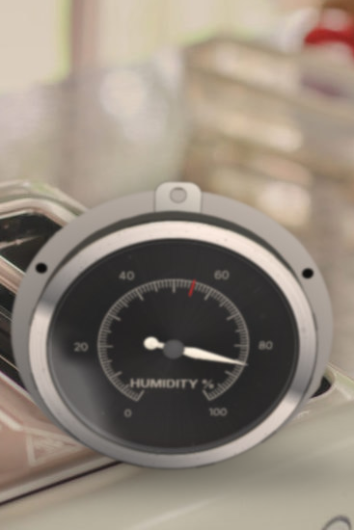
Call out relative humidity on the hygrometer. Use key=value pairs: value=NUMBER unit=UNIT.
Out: value=85 unit=%
